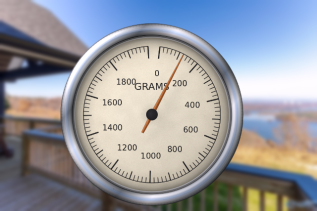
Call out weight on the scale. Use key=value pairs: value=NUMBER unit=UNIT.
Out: value=120 unit=g
